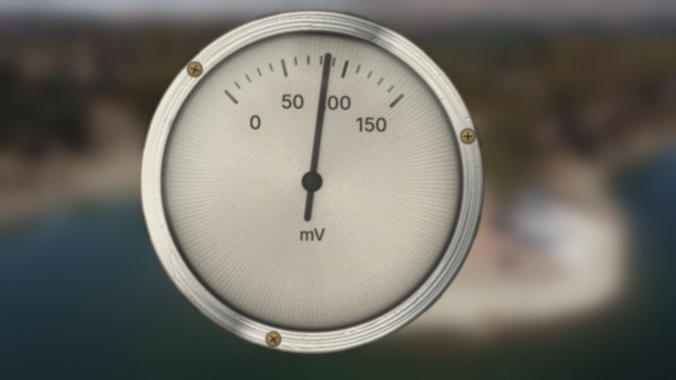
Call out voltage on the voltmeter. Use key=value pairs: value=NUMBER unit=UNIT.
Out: value=85 unit=mV
